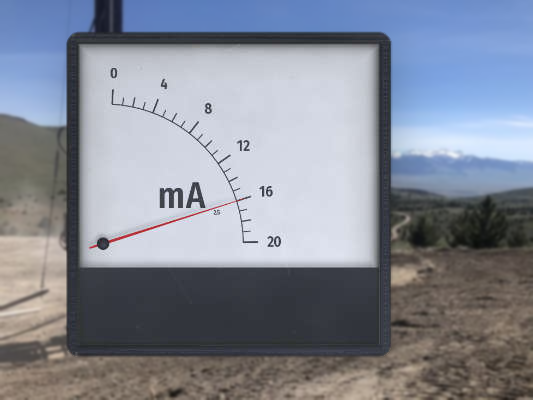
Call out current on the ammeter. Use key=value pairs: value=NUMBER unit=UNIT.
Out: value=16 unit=mA
